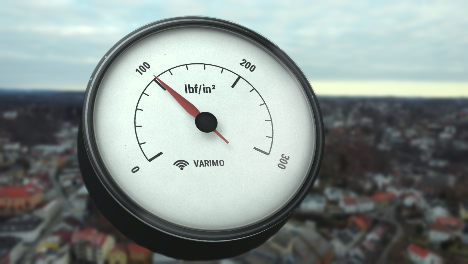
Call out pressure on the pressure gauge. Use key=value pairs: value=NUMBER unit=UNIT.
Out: value=100 unit=psi
